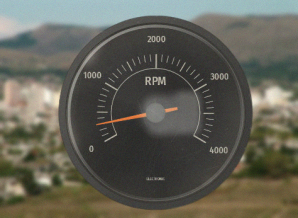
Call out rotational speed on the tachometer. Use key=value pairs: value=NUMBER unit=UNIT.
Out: value=300 unit=rpm
